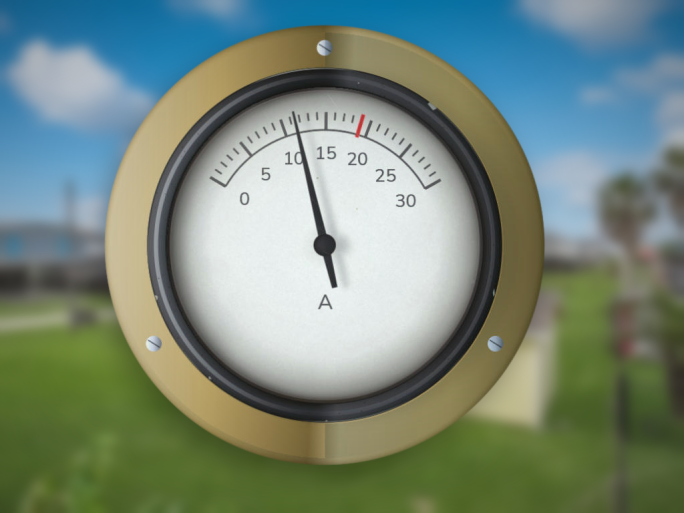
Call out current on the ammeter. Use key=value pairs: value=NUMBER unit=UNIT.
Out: value=11.5 unit=A
